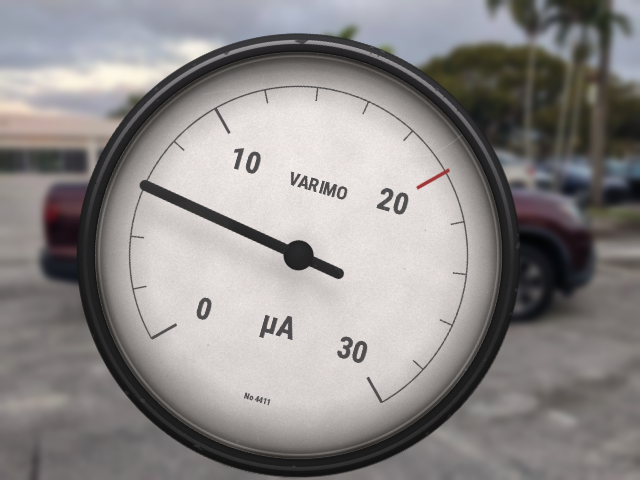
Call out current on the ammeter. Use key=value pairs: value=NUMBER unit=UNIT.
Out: value=6 unit=µA
